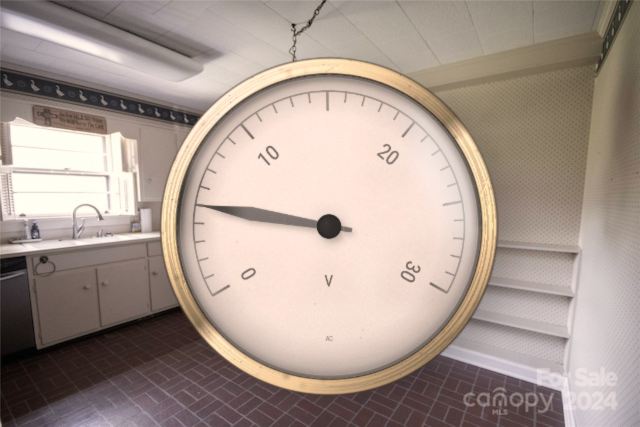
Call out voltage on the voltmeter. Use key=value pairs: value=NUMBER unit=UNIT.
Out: value=5 unit=V
